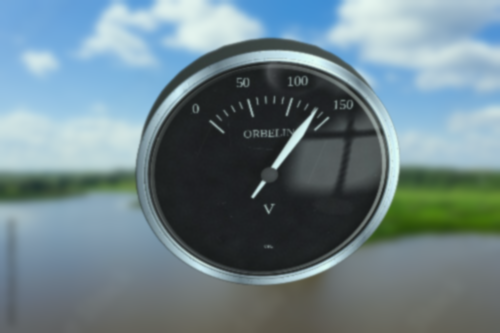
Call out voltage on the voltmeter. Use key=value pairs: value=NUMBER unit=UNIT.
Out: value=130 unit=V
